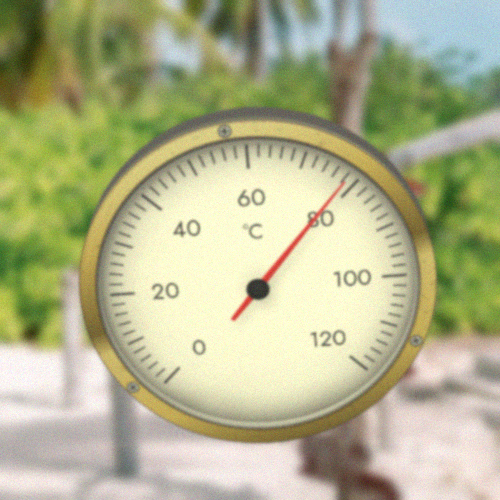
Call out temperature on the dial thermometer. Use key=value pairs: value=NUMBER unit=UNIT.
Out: value=78 unit=°C
